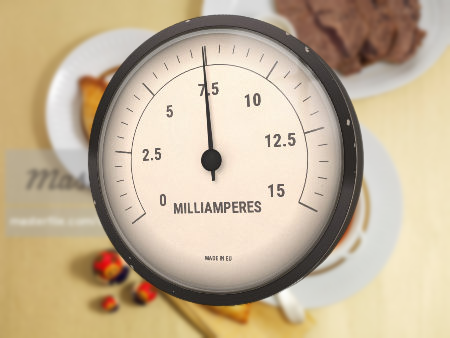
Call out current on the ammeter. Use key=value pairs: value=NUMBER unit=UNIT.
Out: value=7.5 unit=mA
